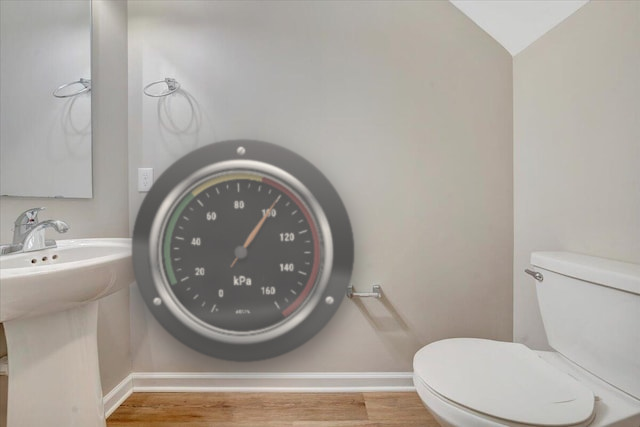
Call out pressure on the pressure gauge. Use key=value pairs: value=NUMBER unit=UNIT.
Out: value=100 unit=kPa
